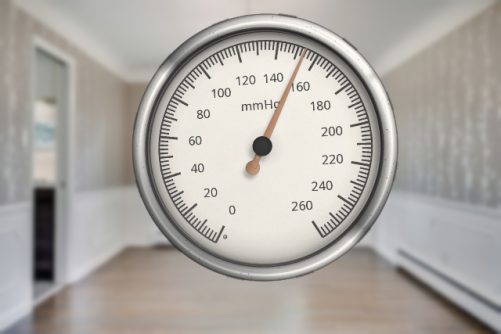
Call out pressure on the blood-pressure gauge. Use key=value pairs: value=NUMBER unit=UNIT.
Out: value=154 unit=mmHg
